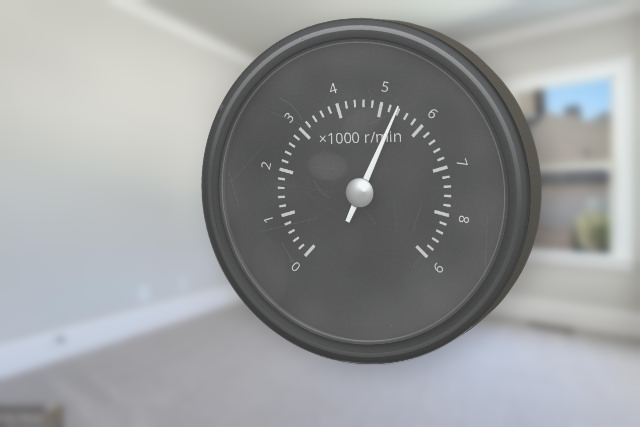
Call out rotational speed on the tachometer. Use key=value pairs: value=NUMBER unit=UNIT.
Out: value=5400 unit=rpm
